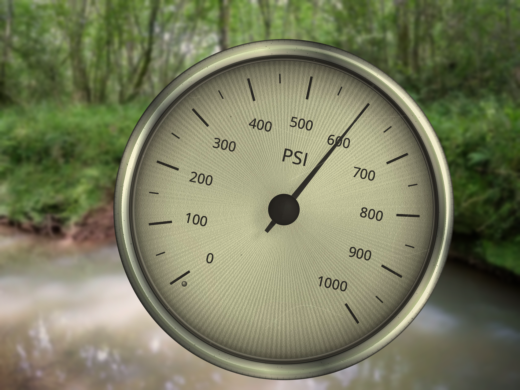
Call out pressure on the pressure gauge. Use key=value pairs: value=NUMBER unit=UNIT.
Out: value=600 unit=psi
